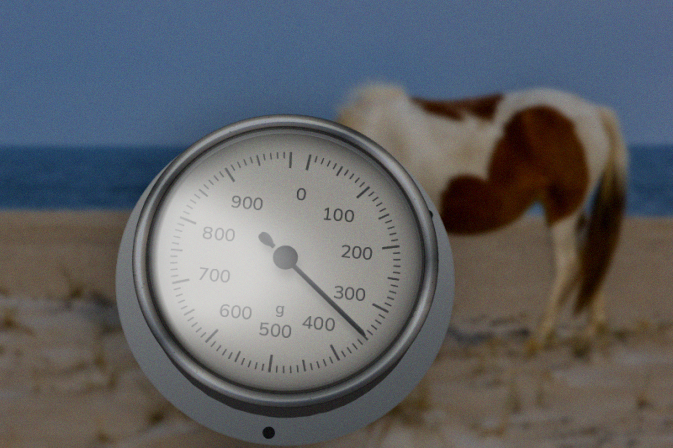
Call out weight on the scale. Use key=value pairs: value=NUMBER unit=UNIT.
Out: value=350 unit=g
